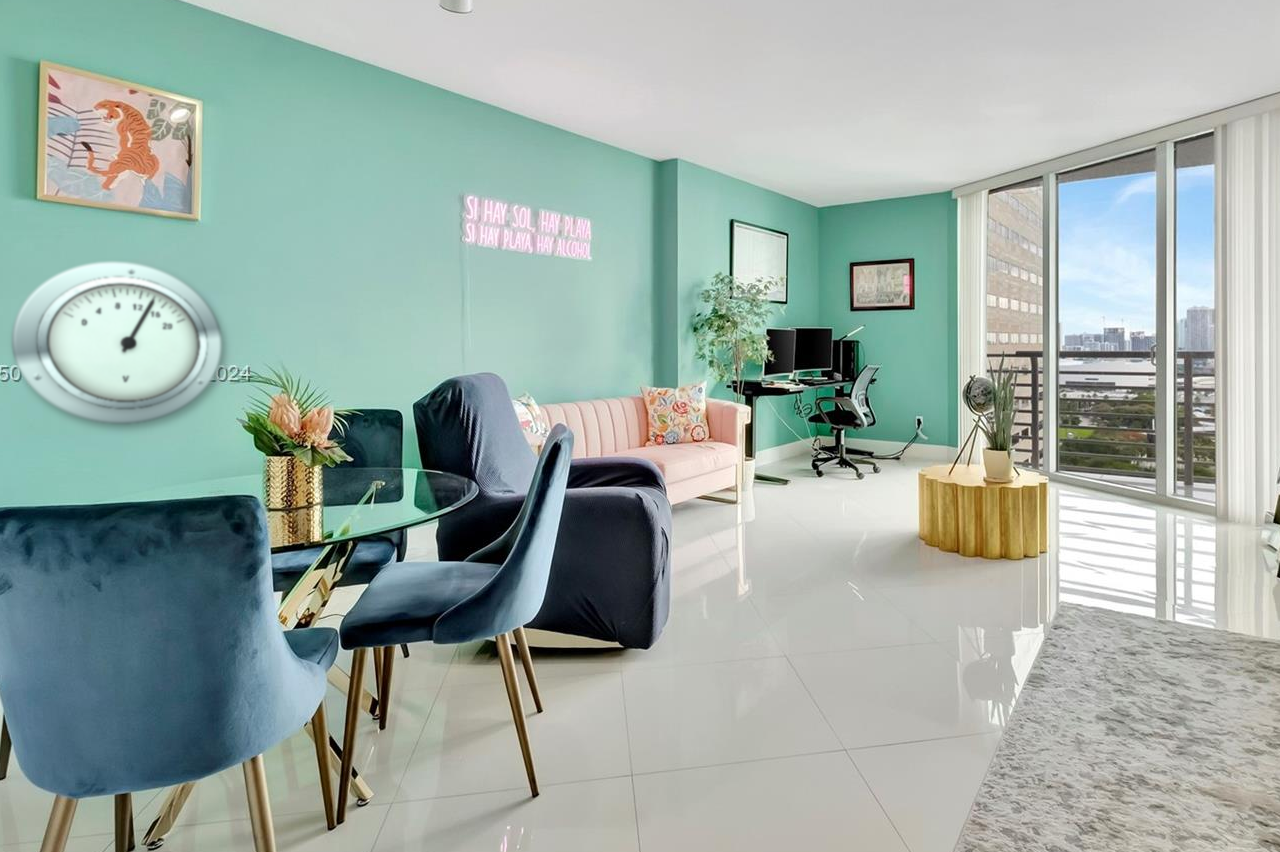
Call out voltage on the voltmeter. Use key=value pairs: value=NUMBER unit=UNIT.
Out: value=14 unit=V
